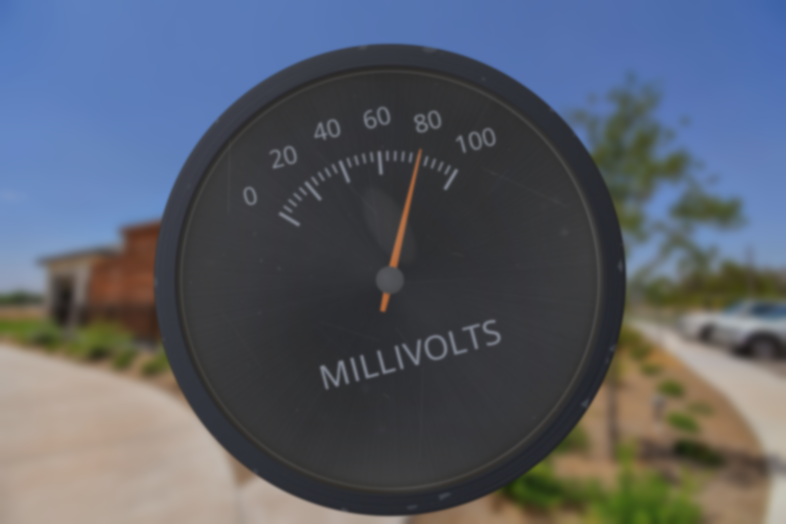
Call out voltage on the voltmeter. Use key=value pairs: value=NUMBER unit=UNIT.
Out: value=80 unit=mV
